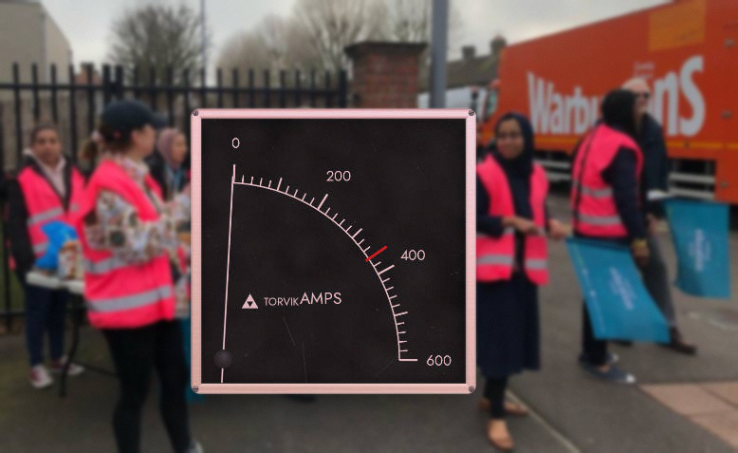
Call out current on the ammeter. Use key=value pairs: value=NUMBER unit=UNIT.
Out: value=0 unit=A
